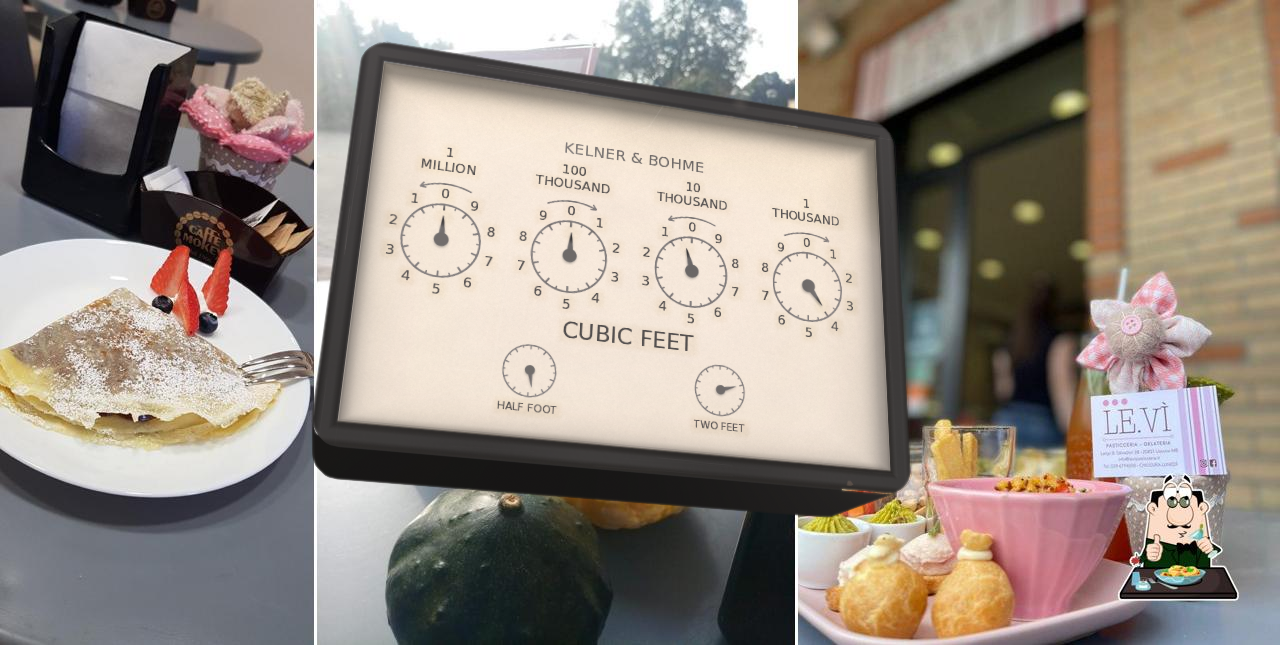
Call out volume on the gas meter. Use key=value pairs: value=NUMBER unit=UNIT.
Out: value=400 unit=ft³
